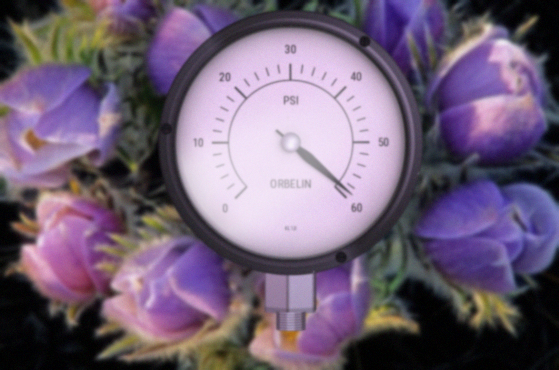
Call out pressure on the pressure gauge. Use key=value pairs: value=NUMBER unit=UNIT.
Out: value=59 unit=psi
